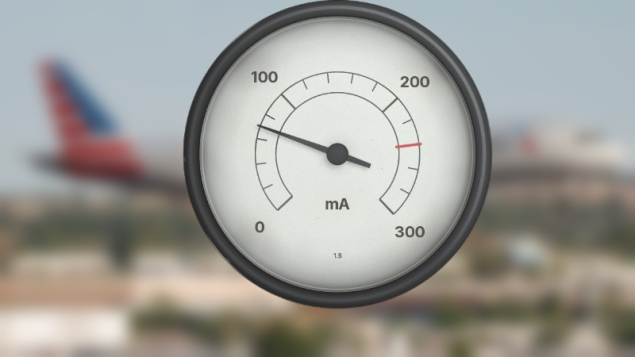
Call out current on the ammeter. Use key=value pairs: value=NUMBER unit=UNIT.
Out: value=70 unit=mA
